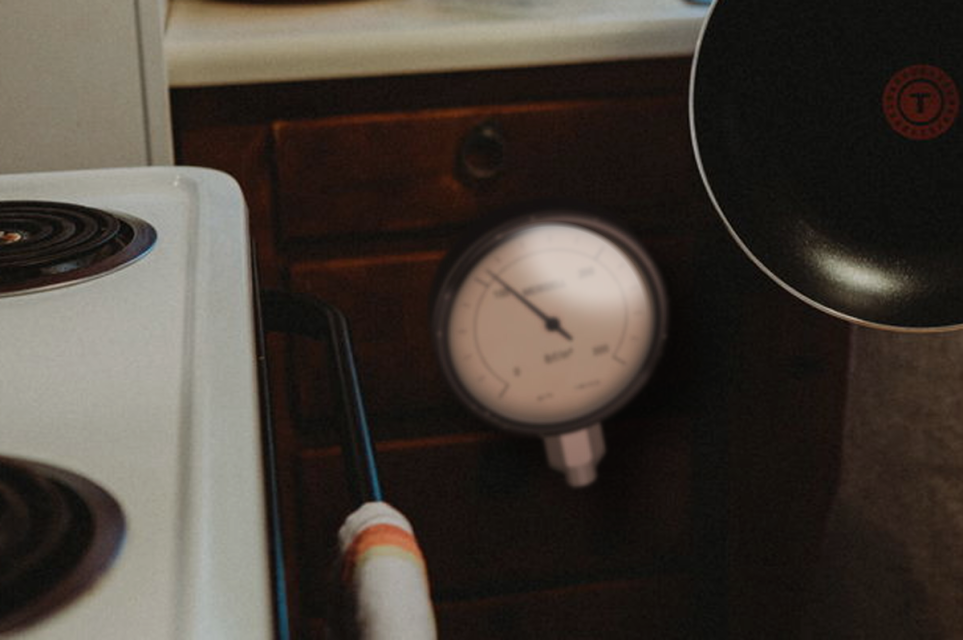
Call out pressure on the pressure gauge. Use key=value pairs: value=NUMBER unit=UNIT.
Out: value=110 unit=psi
